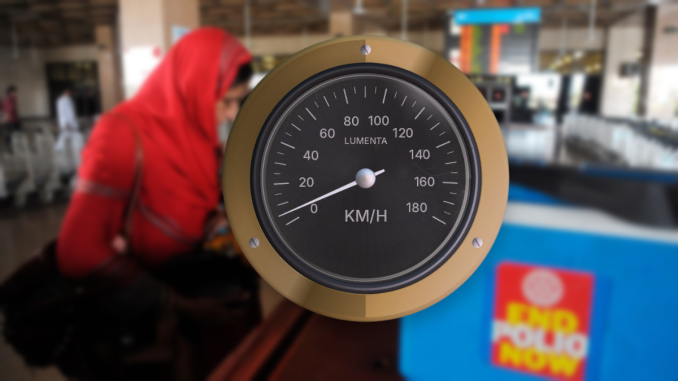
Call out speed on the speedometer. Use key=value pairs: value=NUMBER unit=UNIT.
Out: value=5 unit=km/h
